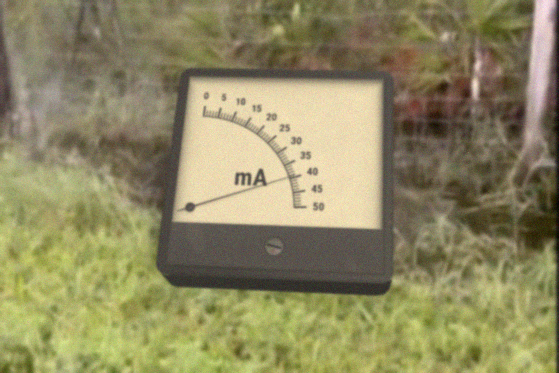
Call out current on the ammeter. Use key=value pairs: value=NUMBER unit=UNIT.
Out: value=40 unit=mA
